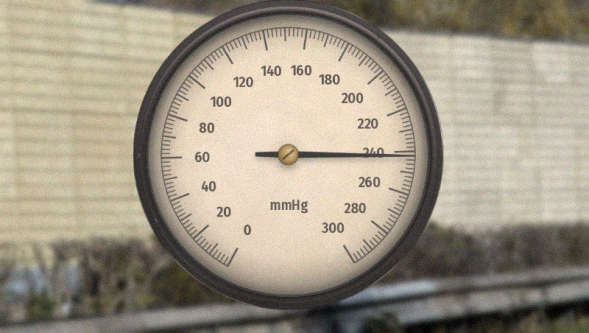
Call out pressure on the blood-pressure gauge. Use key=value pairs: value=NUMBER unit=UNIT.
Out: value=242 unit=mmHg
